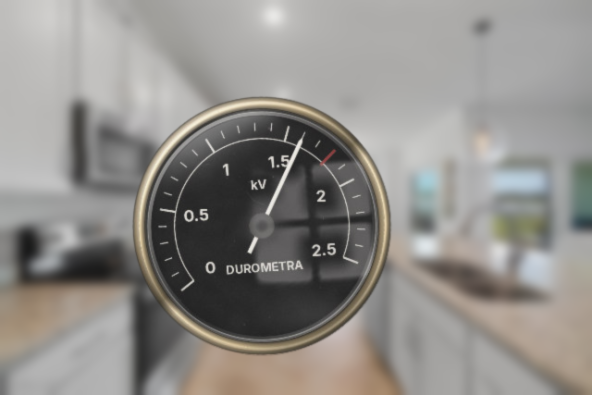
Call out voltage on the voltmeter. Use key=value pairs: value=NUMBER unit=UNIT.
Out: value=1.6 unit=kV
